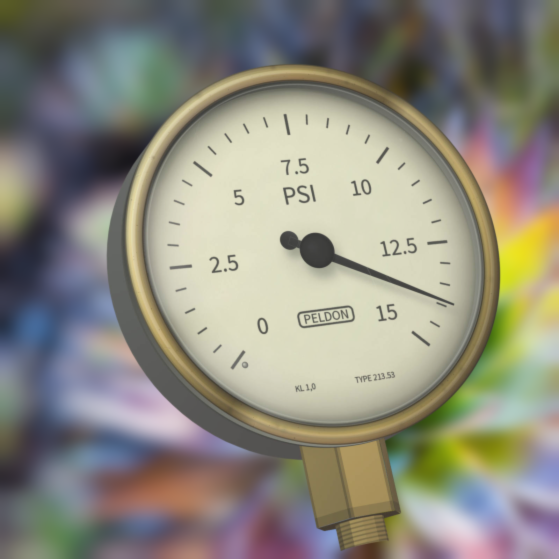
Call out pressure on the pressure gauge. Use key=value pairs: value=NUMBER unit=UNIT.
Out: value=14 unit=psi
